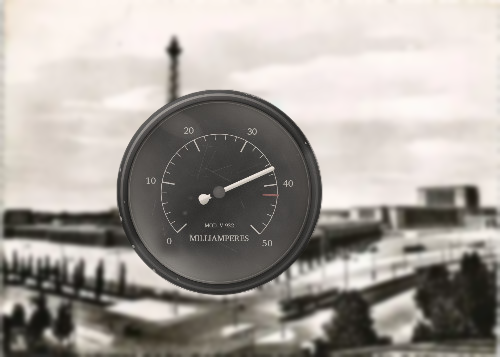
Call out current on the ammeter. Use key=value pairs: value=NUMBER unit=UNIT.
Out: value=37 unit=mA
